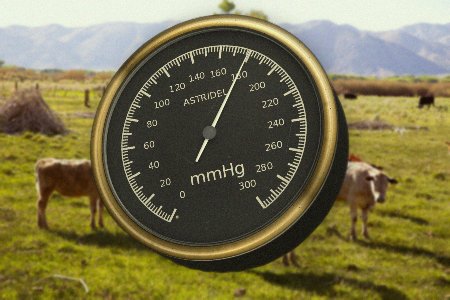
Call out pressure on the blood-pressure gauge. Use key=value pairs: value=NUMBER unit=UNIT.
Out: value=180 unit=mmHg
